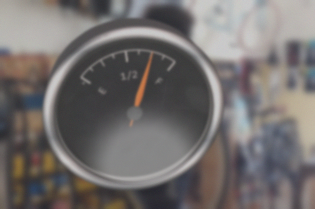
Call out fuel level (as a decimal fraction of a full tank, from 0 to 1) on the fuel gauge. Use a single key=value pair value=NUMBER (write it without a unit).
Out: value=0.75
